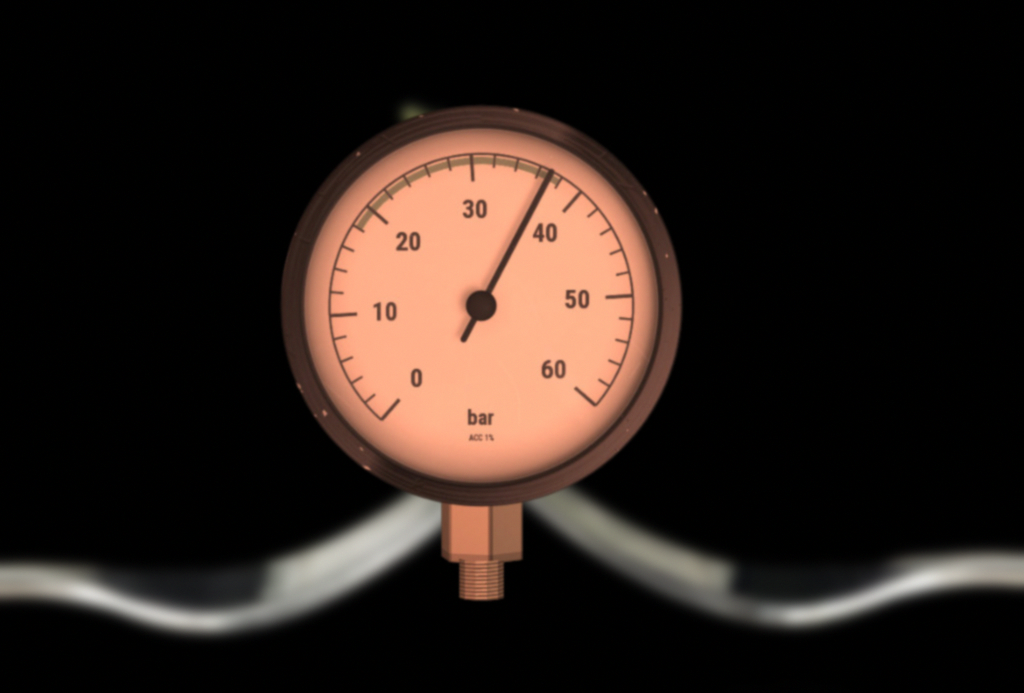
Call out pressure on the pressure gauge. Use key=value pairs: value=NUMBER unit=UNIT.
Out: value=37 unit=bar
